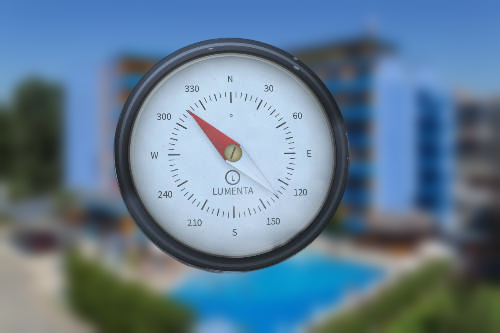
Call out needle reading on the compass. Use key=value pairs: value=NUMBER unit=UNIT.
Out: value=315 unit=°
